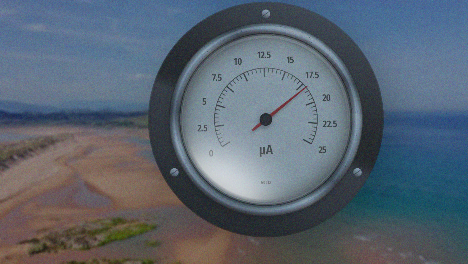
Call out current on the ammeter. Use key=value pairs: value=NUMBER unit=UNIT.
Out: value=18 unit=µA
